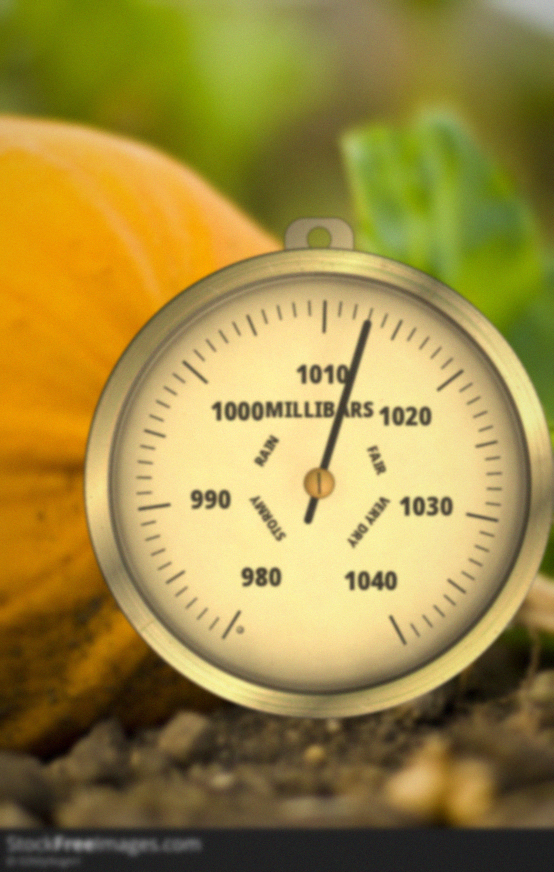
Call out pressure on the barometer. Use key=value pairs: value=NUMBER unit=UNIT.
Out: value=1013 unit=mbar
